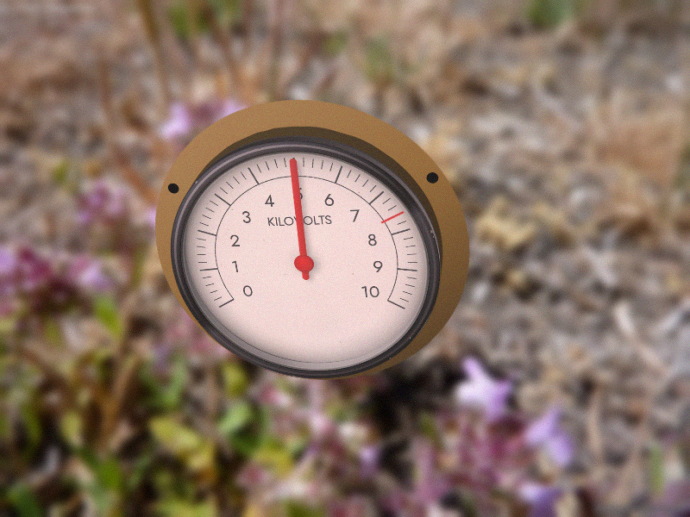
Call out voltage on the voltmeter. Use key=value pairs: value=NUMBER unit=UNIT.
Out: value=5 unit=kV
